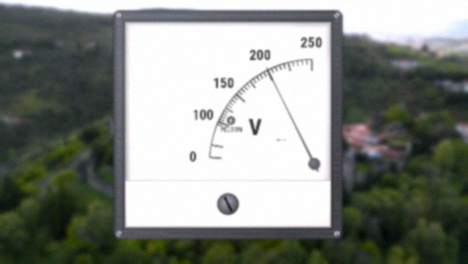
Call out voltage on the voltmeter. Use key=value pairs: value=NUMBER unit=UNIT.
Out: value=200 unit=V
